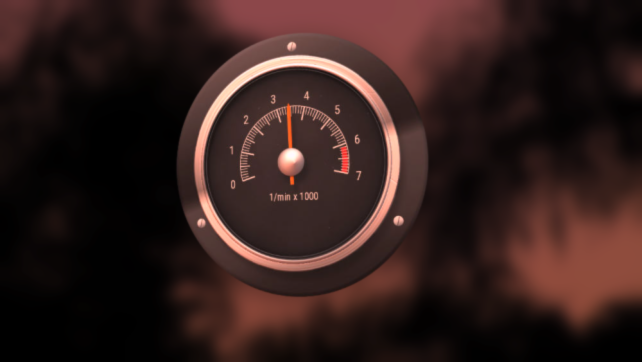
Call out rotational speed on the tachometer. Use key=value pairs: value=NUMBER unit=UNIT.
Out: value=3500 unit=rpm
